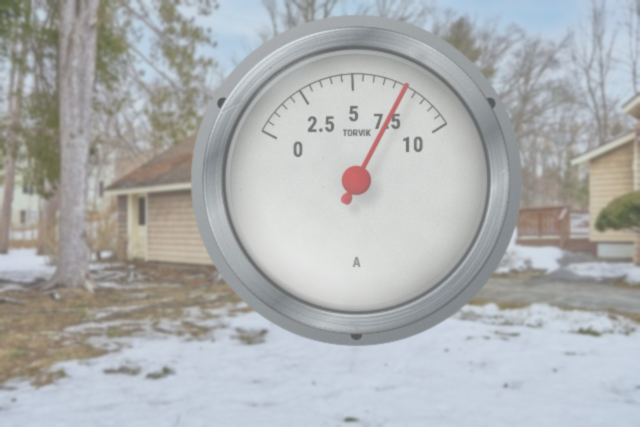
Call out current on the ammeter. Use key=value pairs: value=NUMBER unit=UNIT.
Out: value=7.5 unit=A
